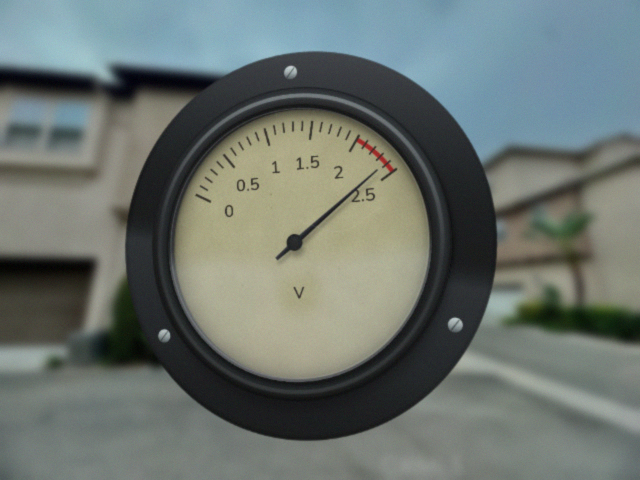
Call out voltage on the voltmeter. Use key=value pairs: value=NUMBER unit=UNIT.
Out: value=2.4 unit=V
